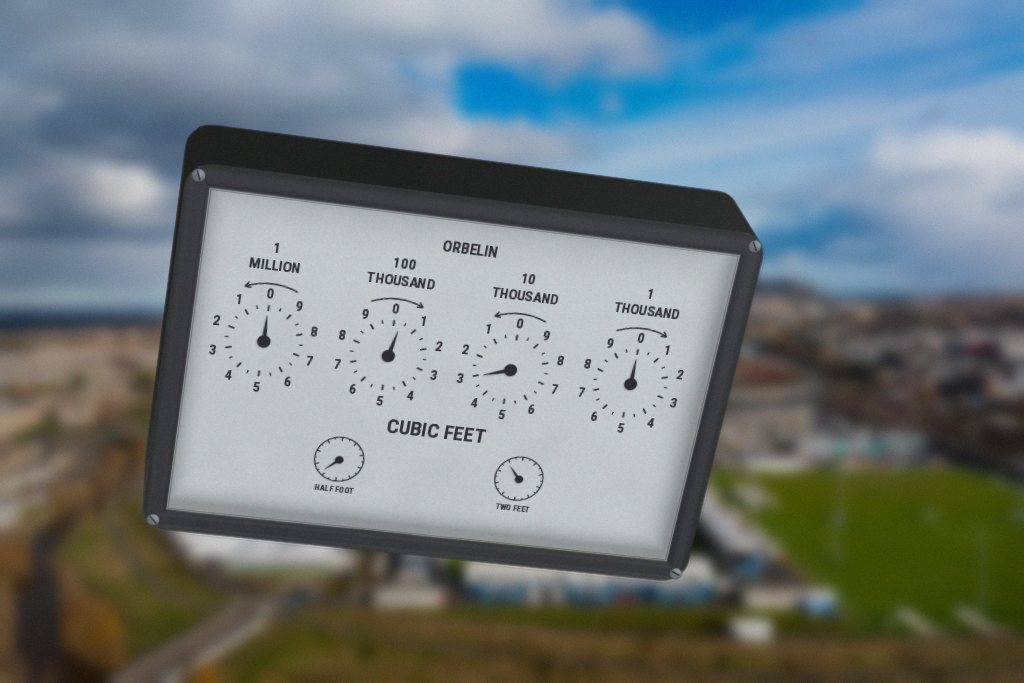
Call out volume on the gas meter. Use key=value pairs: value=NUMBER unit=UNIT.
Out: value=3000 unit=ft³
